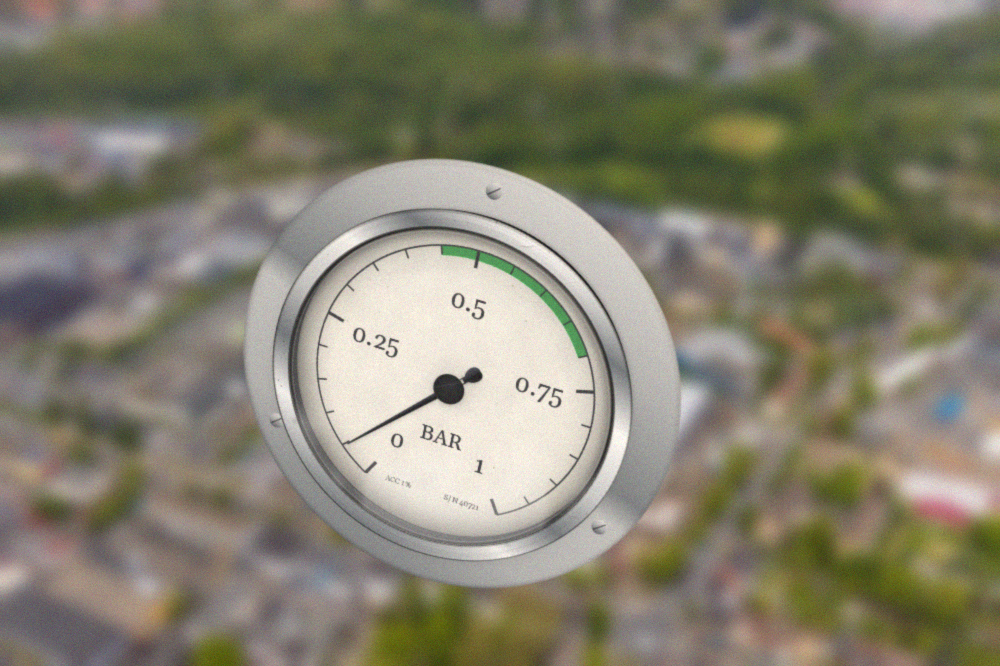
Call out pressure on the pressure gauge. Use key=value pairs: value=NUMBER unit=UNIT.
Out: value=0.05 unit=bar
